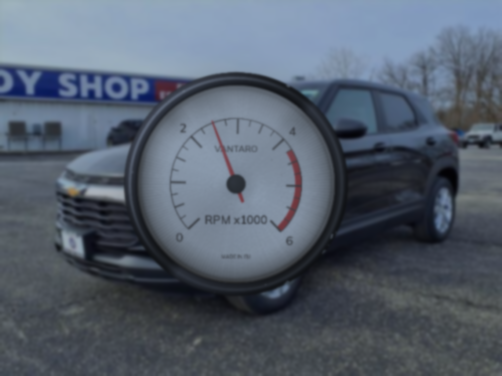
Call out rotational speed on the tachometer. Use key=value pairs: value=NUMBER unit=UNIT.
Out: value=2500 unit=rpm
